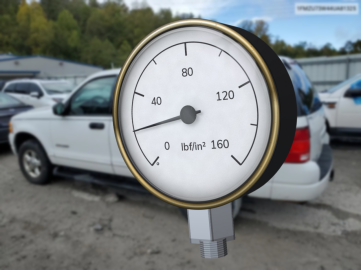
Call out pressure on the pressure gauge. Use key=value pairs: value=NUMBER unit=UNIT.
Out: value=20 unit=psi
